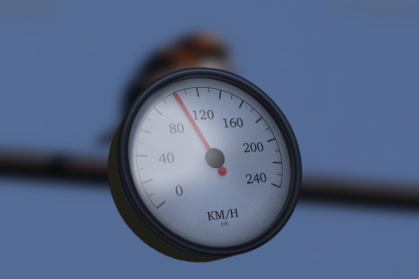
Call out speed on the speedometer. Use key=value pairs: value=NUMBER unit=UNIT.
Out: value=100 unit=km/h
